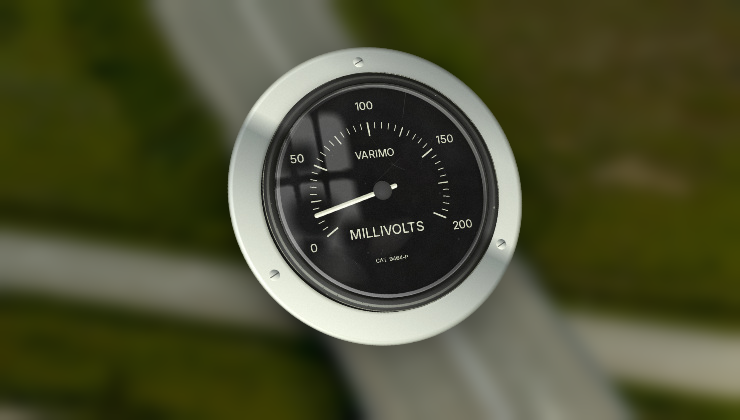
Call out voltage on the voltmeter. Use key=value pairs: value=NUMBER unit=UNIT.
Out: value=15 unit=mV
